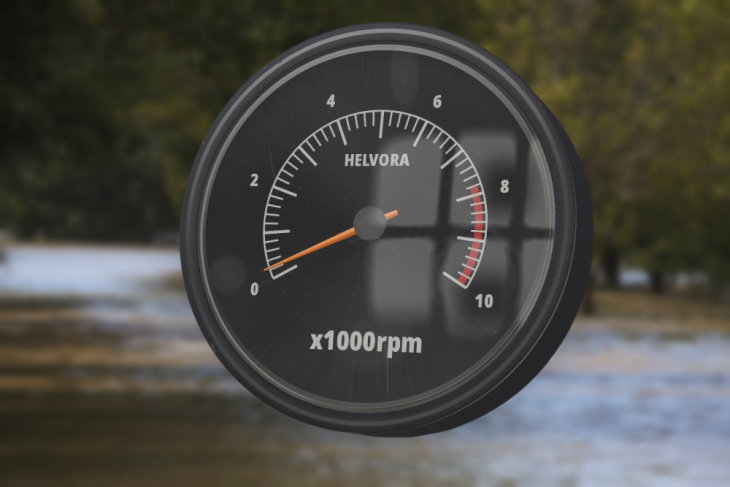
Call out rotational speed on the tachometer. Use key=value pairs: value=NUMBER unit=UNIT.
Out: value=200 unit=rpm
